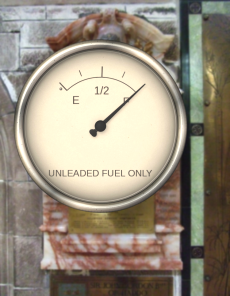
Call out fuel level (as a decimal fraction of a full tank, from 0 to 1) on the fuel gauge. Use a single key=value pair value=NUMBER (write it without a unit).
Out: value=1
